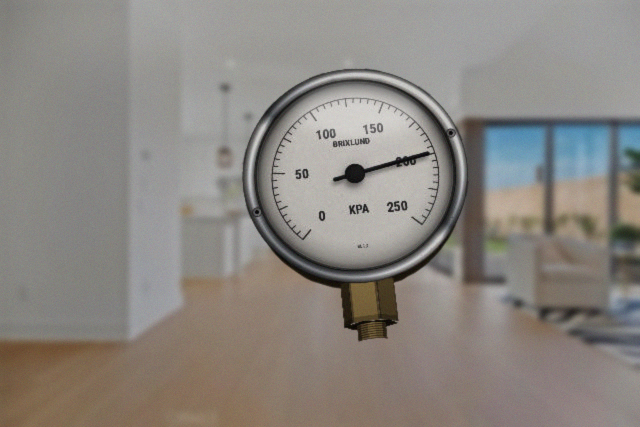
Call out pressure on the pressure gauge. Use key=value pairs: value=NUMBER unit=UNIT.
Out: value=200 unit=kPa
